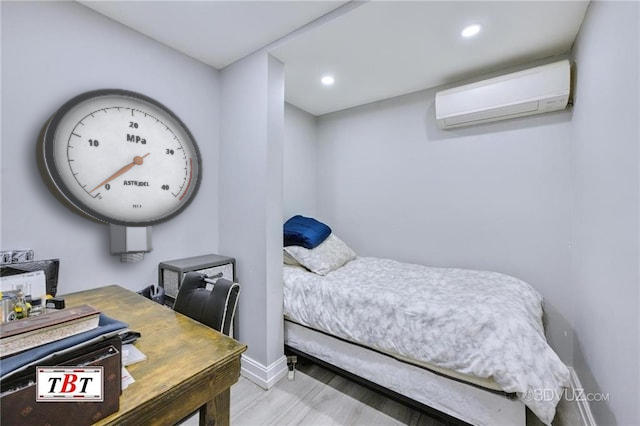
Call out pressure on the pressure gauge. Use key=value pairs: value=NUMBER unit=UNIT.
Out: value=1 unit=MPa
